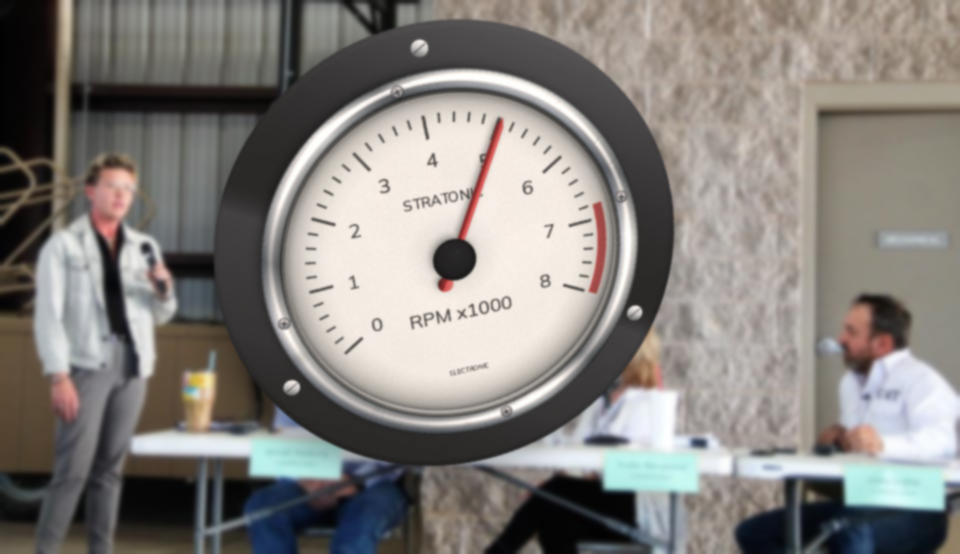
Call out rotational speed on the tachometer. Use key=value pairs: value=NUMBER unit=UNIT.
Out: value=5000 unit=rpm
